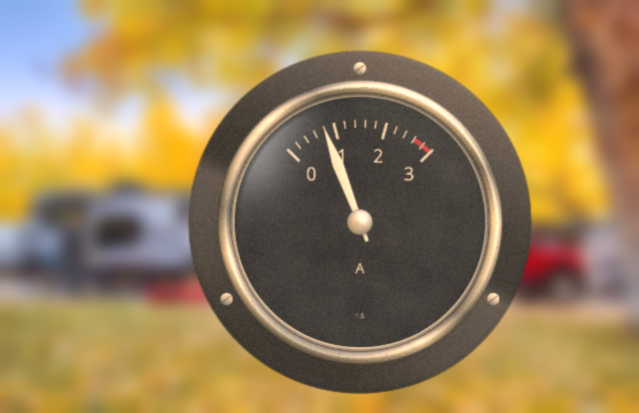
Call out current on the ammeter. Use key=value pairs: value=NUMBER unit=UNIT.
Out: value=0.8 unit=A
